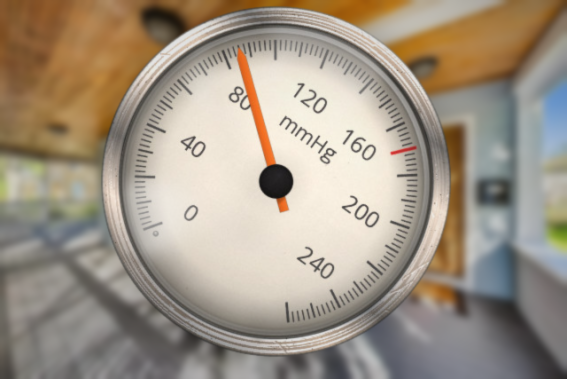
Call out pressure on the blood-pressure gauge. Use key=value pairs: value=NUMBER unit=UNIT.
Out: value=86 unit=mmHg
